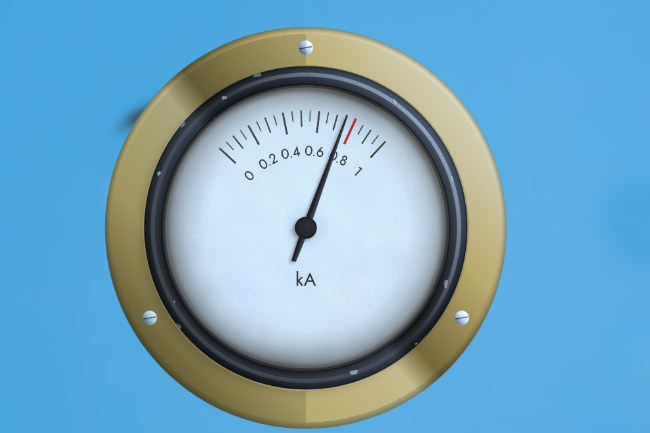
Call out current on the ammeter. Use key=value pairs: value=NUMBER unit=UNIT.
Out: value=0.75 unit=kA
